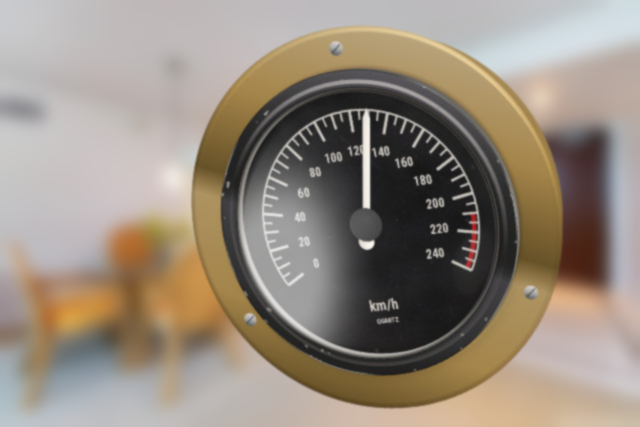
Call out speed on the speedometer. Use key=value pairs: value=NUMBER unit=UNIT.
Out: value=130 unit=km/h
